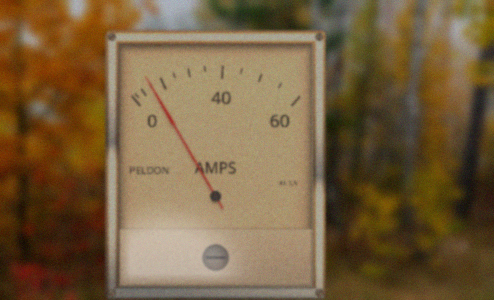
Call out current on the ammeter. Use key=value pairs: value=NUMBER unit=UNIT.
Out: value=15 unit=A
